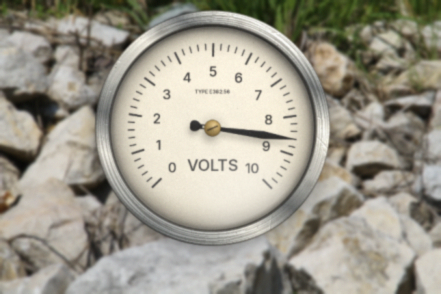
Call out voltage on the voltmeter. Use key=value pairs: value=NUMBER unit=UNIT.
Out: value=8.6 unit=V
